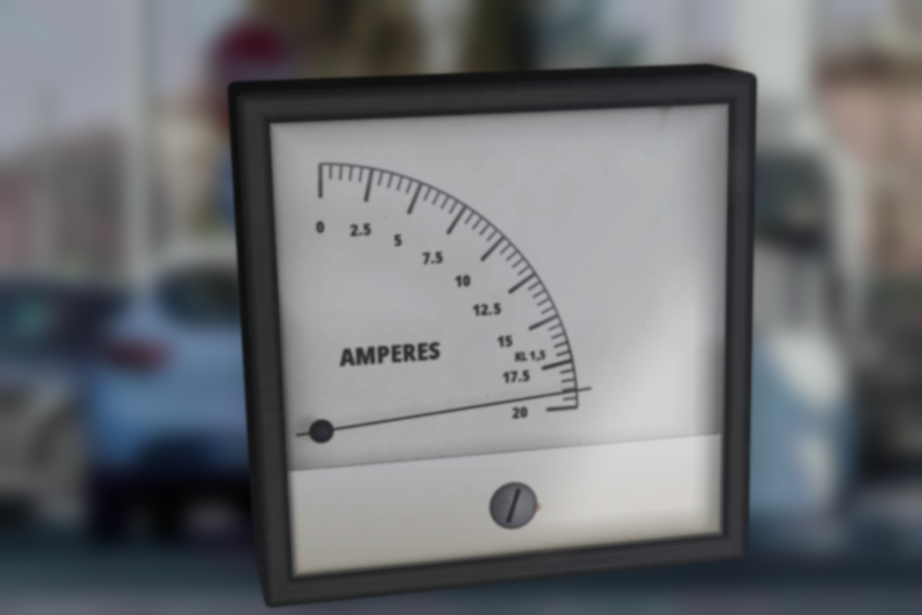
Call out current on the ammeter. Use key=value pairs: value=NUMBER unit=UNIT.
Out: value=19 unit=A
